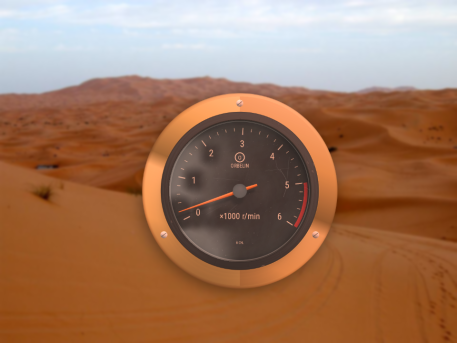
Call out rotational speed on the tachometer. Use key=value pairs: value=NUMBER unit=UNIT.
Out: value=200 unit=rpm
